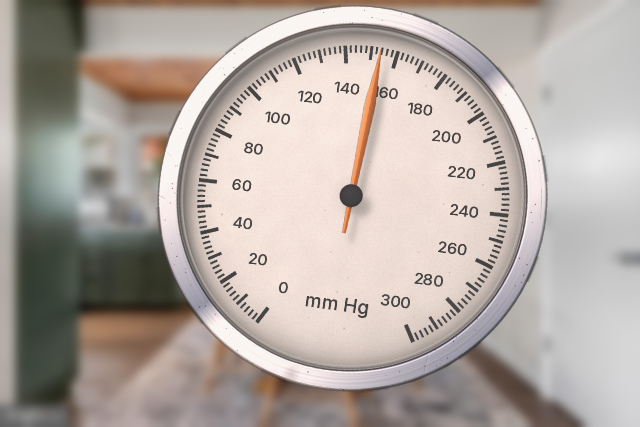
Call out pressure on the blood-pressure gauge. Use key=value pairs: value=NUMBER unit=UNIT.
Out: value=154 unit=mmHg
